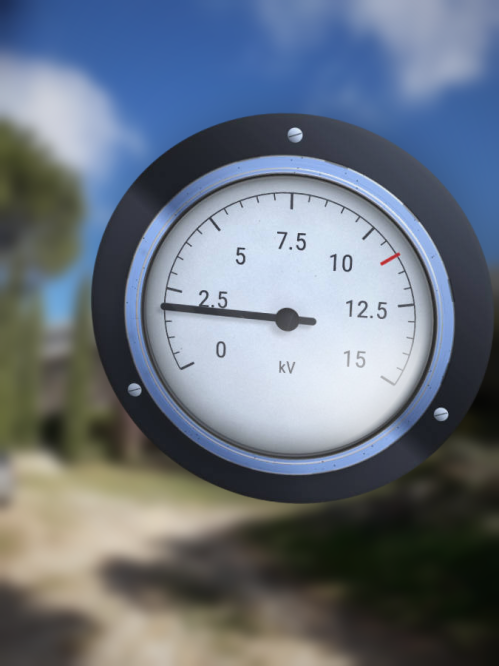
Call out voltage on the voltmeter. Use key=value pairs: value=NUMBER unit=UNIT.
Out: value=2 unit=kV
